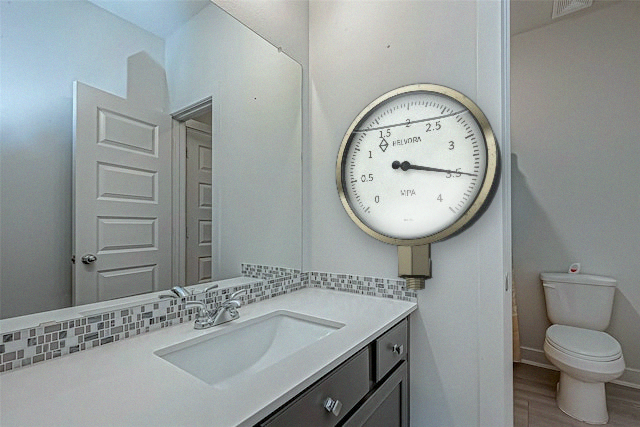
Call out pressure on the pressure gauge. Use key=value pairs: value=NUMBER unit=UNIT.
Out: value=3.5 unit=MPa
